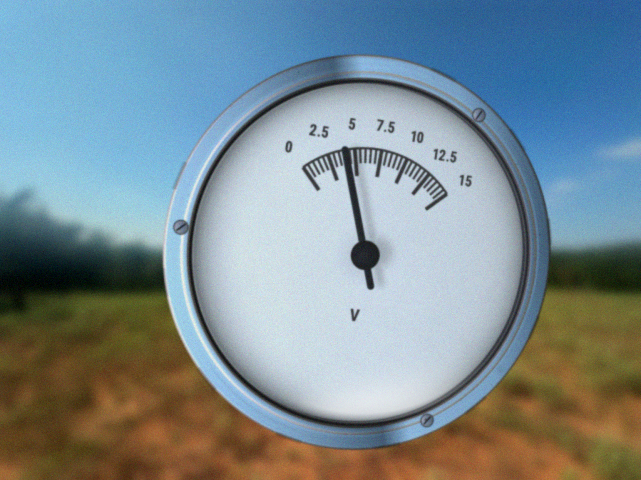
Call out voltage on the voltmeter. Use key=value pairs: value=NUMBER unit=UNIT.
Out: value=4 unit=V
